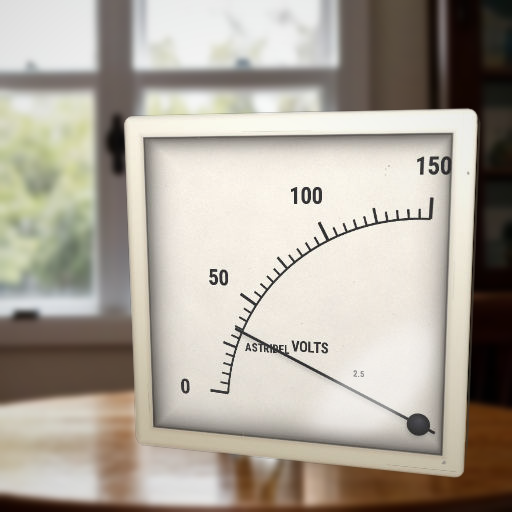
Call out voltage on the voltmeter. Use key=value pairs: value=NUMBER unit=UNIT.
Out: value=35 unit=V
